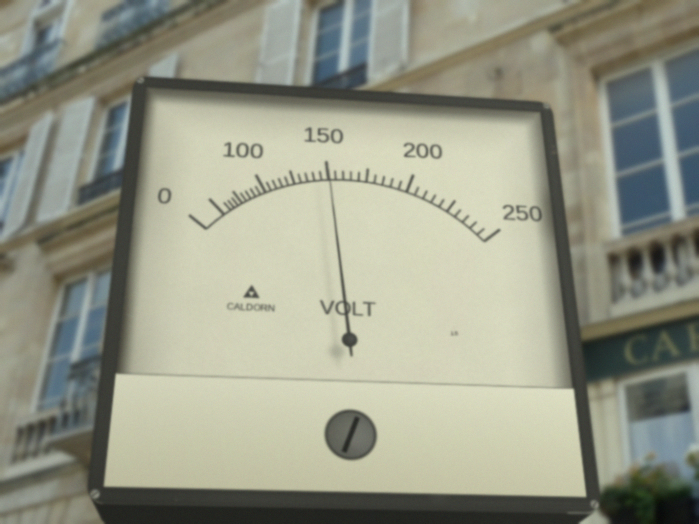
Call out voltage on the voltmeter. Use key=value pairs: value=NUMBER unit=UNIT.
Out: value=150 unit=V
